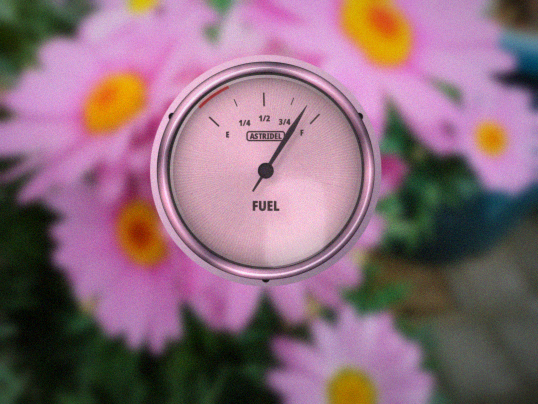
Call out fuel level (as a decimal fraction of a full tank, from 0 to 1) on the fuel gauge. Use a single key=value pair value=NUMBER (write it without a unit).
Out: value=0.875
